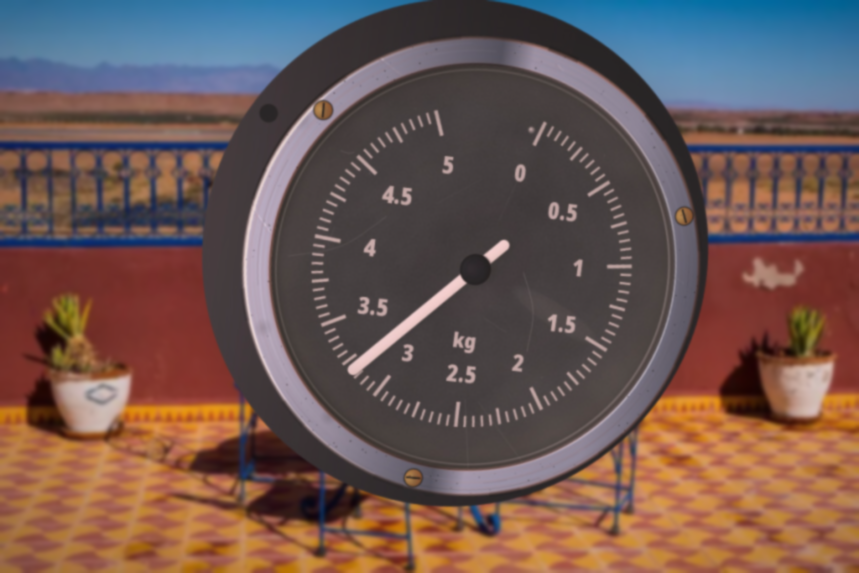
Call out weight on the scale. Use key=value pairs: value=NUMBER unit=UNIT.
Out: value=3.2 unit=kg
